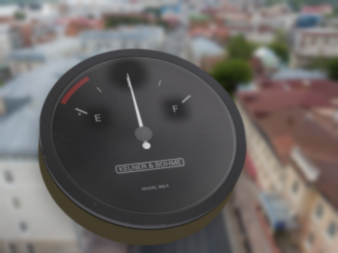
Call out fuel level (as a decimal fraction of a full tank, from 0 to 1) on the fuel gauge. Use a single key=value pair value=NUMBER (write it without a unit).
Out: value=0.5
